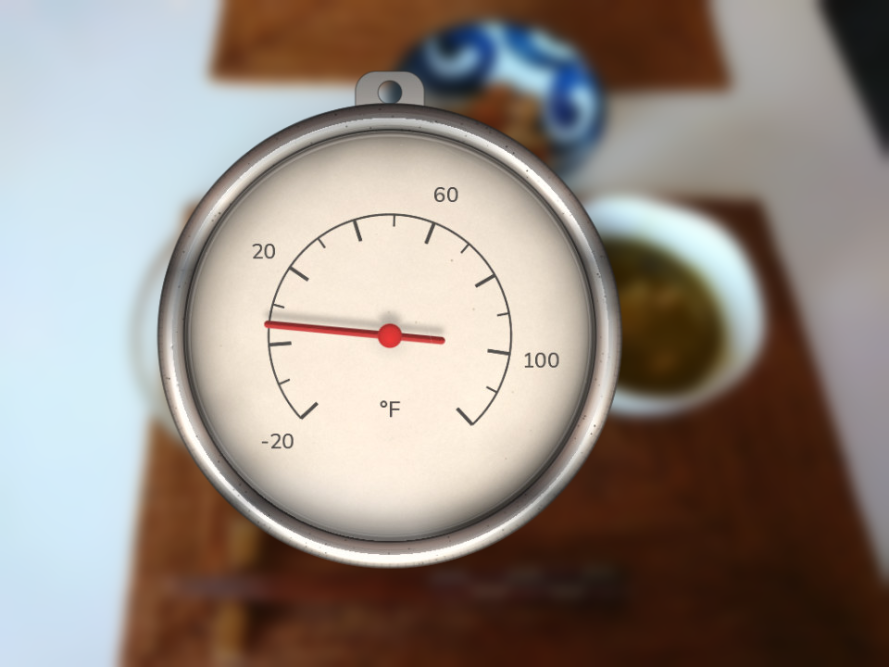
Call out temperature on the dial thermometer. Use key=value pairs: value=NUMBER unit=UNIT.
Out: value=5 unit=°F
